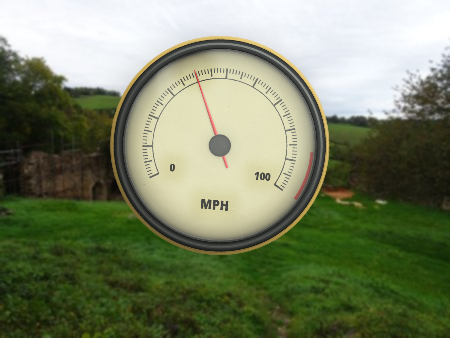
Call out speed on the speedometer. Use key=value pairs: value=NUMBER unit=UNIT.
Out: value=40 unit=mph
